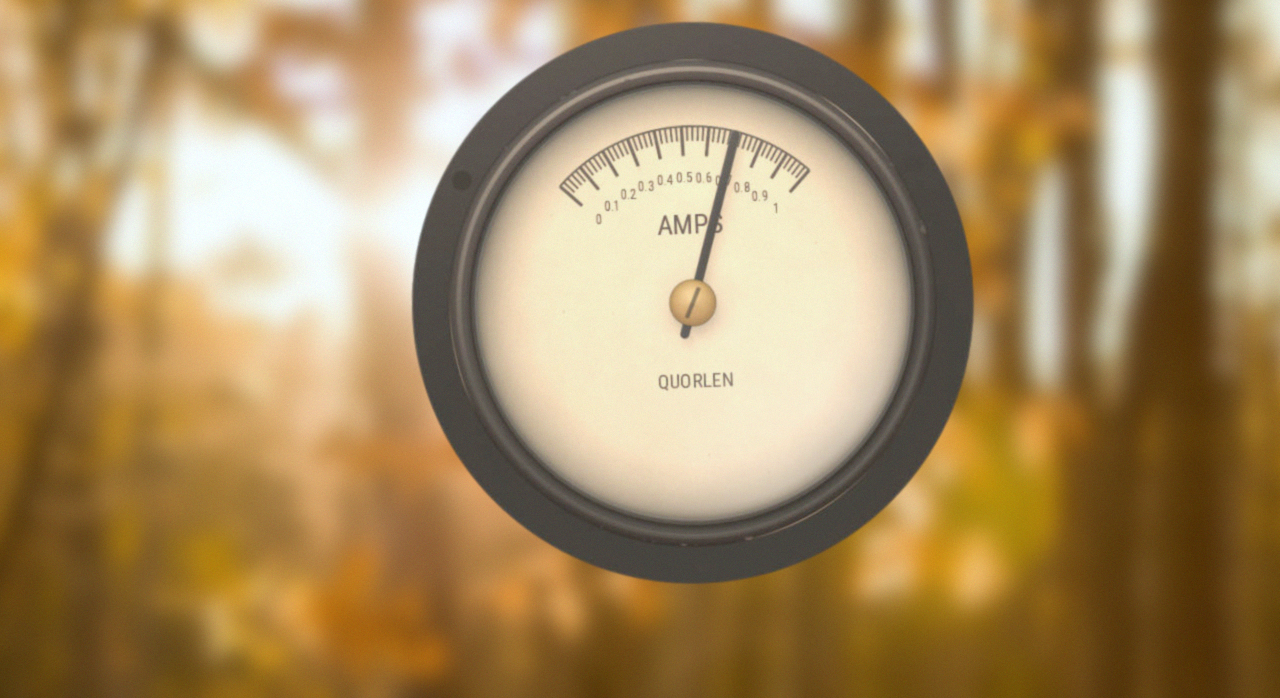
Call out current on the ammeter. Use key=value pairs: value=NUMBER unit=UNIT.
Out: value=0.7 unit=A
